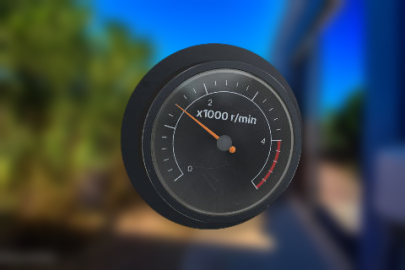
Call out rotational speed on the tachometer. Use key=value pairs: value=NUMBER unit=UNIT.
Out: value=1400 unit=rpm
